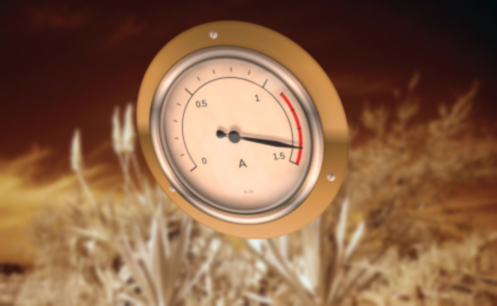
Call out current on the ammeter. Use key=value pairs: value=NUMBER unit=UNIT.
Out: value=1.4 unit=A
